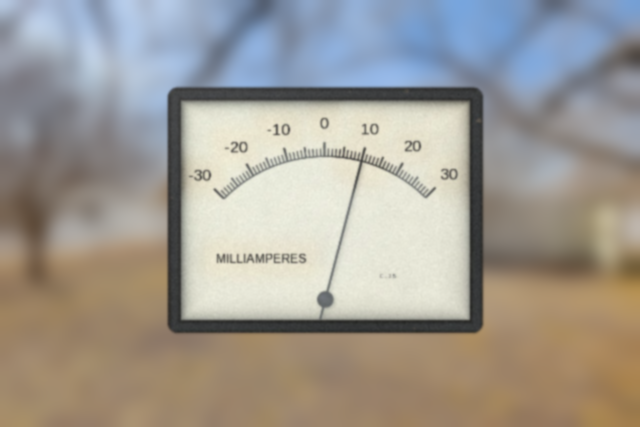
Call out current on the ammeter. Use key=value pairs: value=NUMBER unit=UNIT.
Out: value=10 unit=mA
